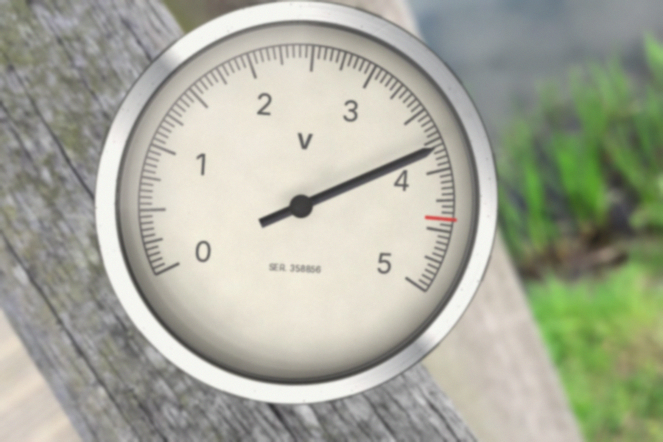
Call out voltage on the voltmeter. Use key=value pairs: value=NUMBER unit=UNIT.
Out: value=3.8 unit=V
